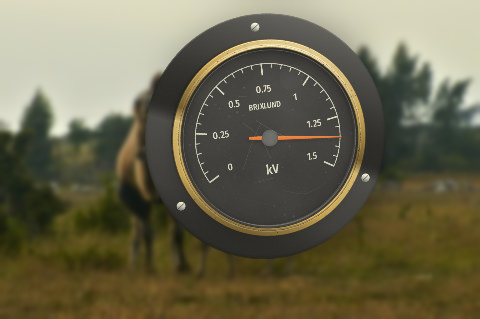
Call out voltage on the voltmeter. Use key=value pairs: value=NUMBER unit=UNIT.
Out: value=1.35 unit=kV
